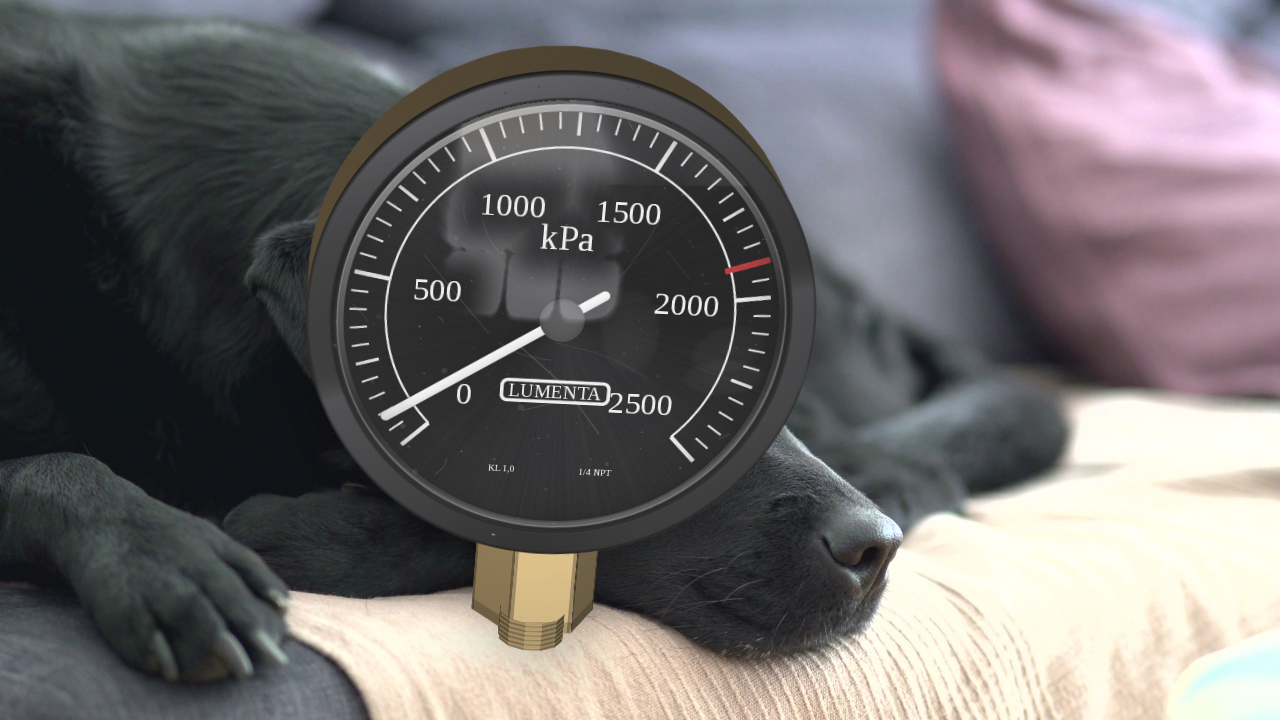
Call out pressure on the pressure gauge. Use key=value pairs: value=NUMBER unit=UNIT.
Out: value=100 unit=kPa
